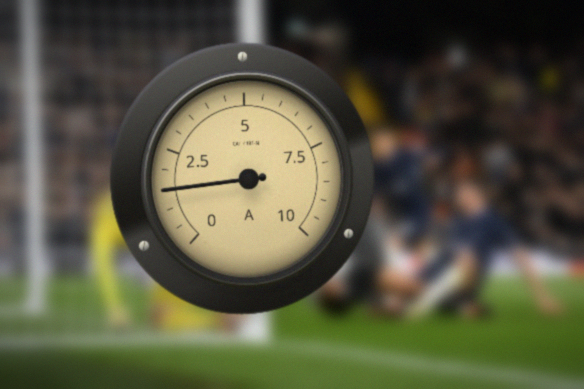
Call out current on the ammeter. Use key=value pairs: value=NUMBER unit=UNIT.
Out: value=1.5 unit=A
